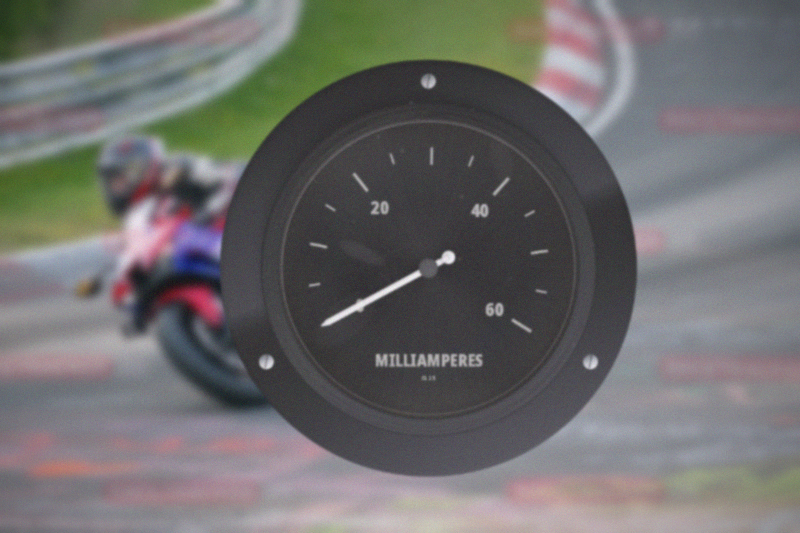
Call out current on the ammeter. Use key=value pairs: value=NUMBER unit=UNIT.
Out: value=0 unit=mA
